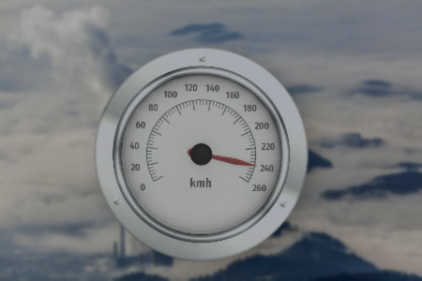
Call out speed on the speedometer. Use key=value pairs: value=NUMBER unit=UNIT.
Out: value=240 unit=km/h
